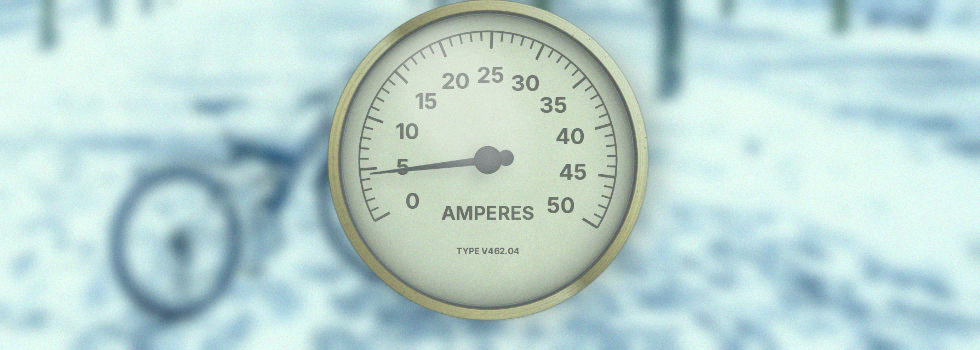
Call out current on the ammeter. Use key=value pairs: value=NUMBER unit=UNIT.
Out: value=4.5 unit=A
